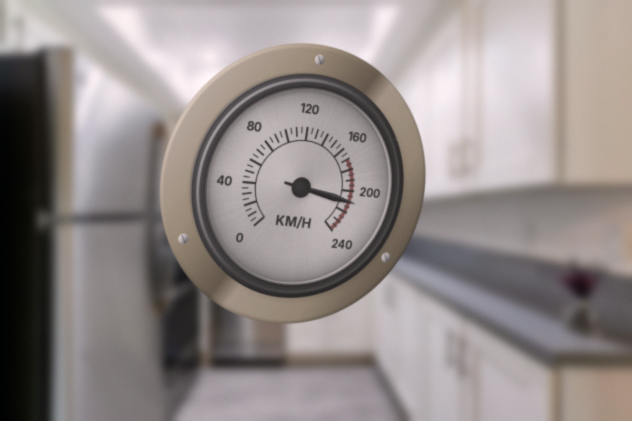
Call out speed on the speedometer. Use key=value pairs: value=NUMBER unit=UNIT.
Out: value=210 unit=km/h
